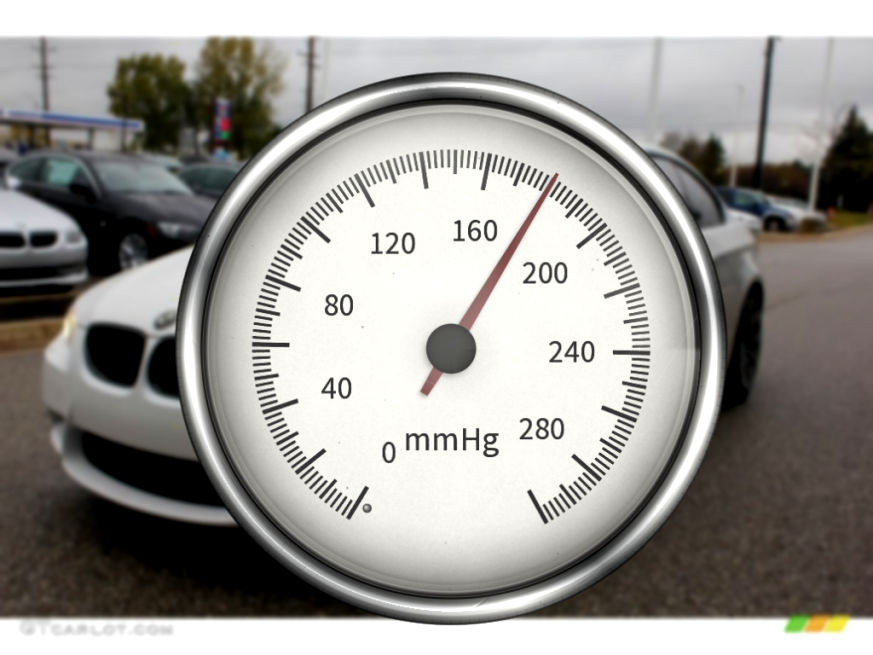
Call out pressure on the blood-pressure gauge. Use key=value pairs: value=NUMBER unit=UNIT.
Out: value=180 unit=mmHg
